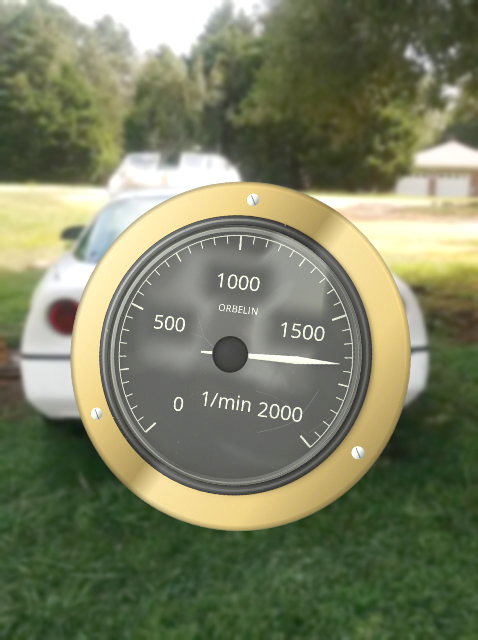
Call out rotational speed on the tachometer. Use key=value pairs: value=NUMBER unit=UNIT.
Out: value=1675 unit=rpm
